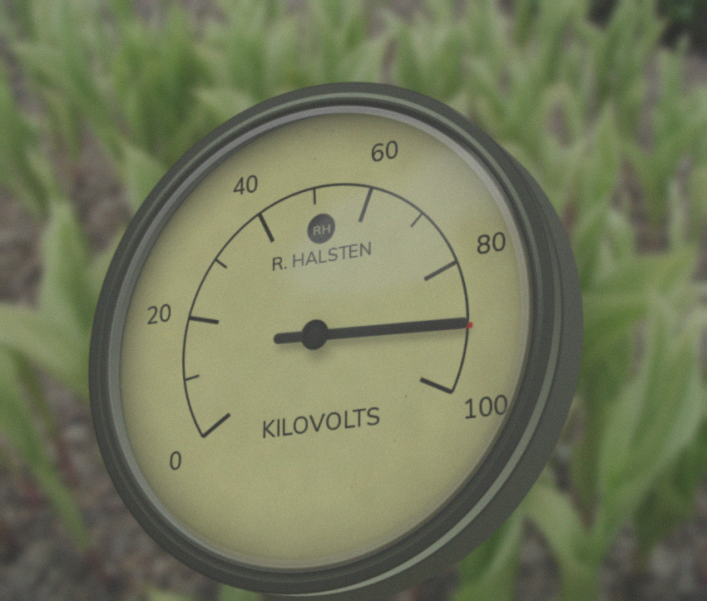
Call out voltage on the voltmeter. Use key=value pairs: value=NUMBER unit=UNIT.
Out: value=90 unit=kV
